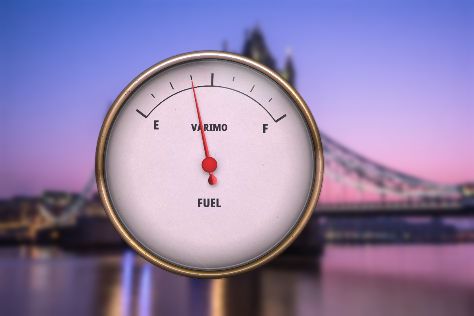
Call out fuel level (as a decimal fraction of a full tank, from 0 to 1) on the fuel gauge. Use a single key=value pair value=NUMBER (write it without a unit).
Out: value=0.375
